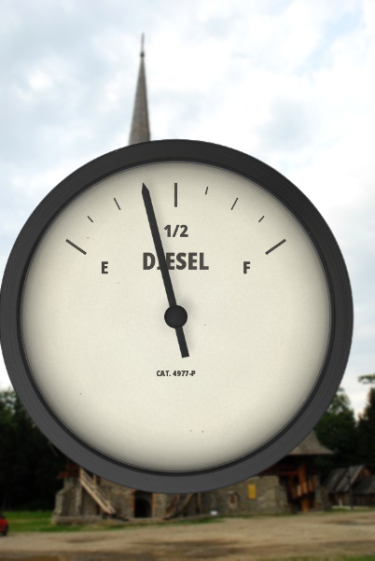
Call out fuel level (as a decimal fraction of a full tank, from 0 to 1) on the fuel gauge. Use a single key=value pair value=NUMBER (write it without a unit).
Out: value=0.375
